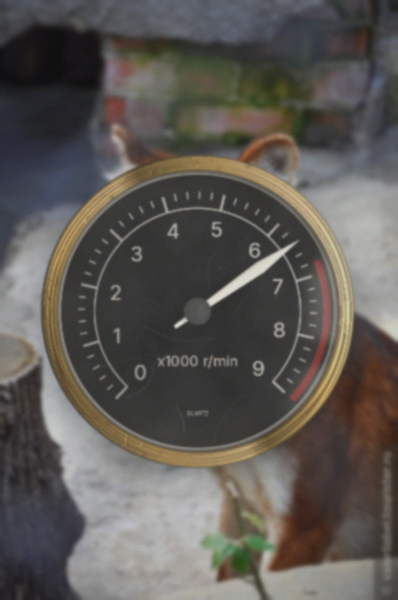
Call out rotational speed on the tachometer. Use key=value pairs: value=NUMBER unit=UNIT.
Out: value=6400 unit=rpm
